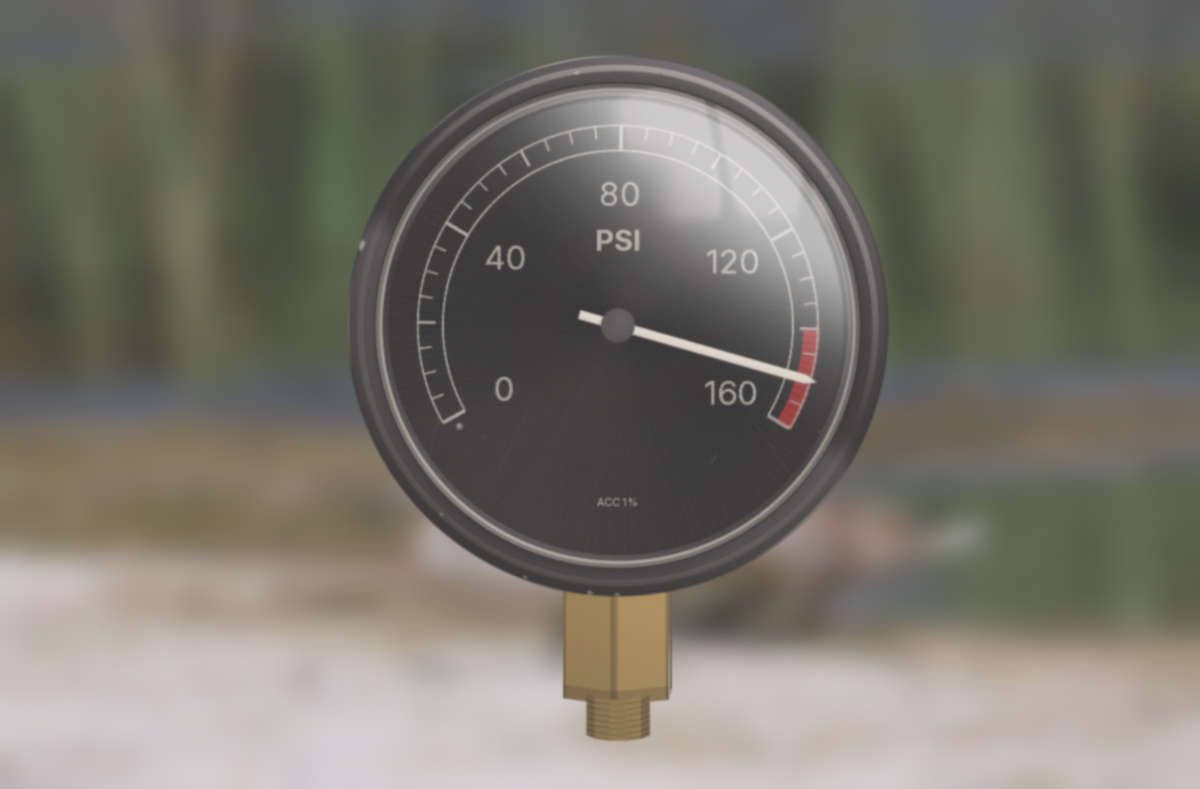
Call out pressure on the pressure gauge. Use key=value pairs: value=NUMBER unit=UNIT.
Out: value=150 unit=psi
